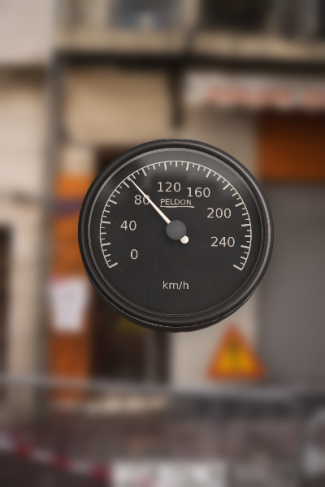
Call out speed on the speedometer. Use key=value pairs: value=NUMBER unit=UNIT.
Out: value=85 unit=km/h
